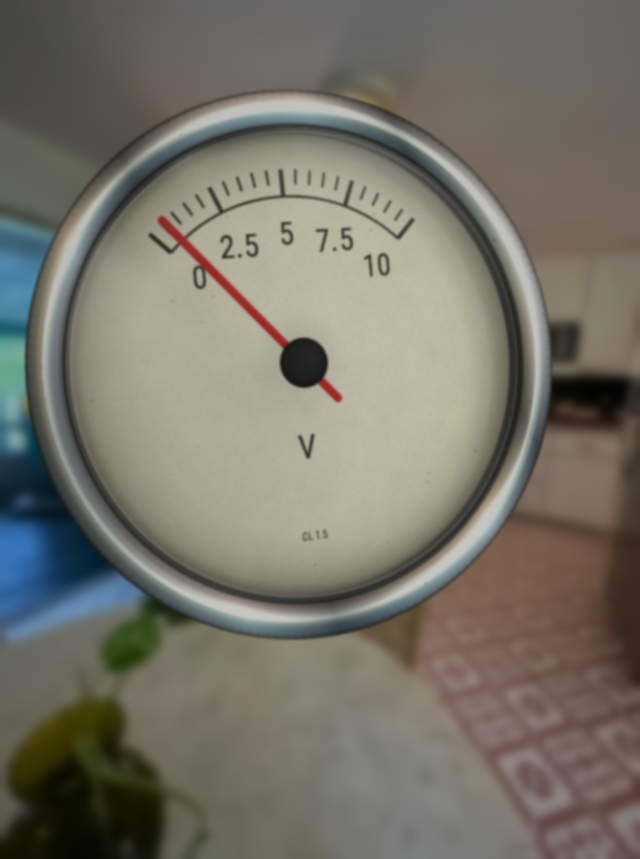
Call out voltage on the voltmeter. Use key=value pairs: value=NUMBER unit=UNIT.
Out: value=0.5 unit=V
